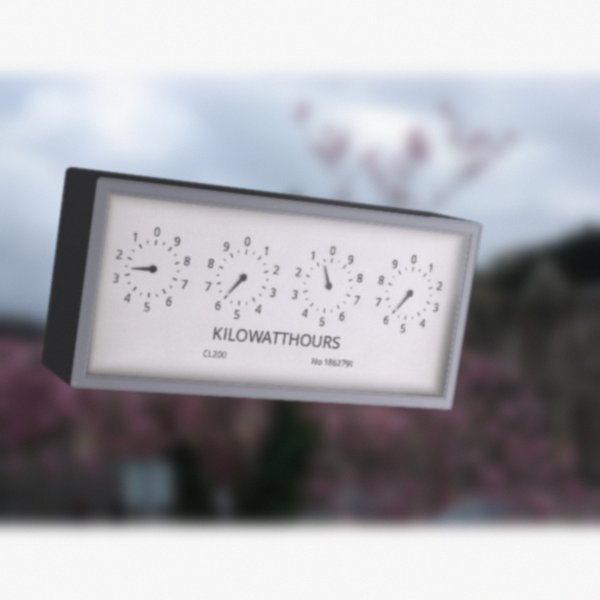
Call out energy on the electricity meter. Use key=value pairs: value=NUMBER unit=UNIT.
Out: value=2606 unit=kWh
